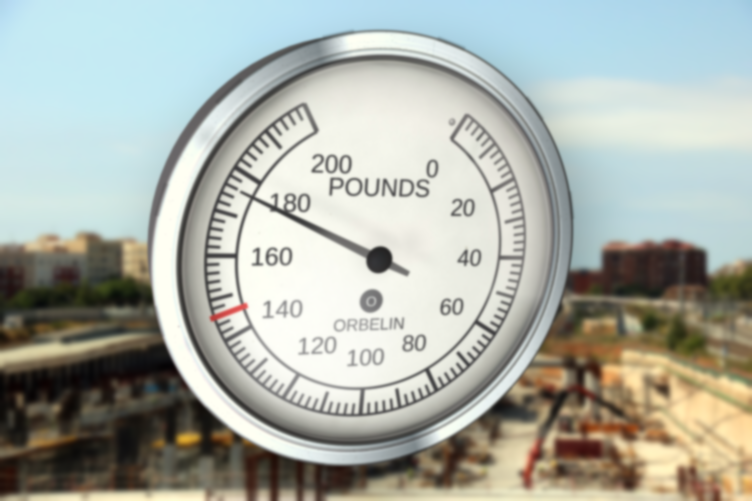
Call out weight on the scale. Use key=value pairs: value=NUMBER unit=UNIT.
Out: value=176 unit=lb
